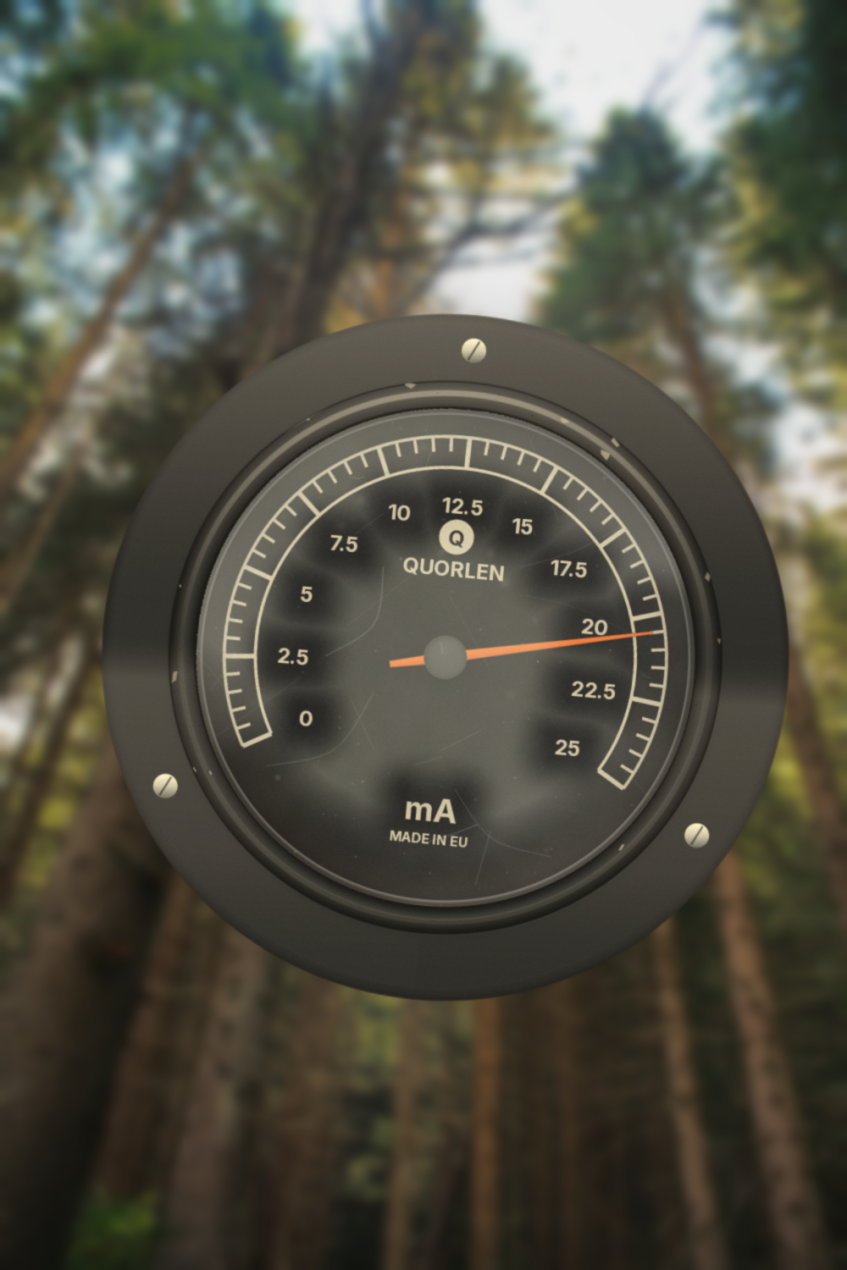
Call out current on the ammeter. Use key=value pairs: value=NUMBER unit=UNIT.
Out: value=20.5 unit=mA
